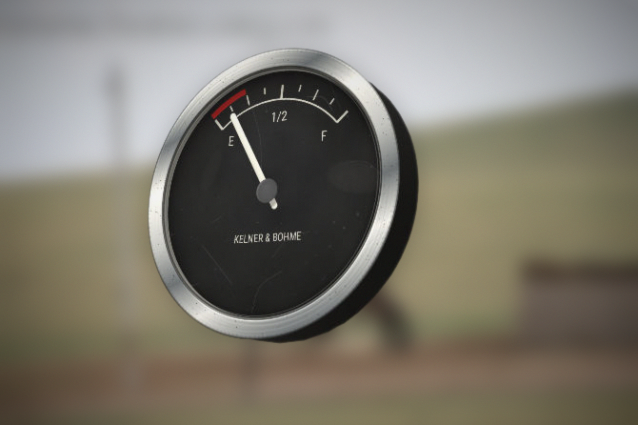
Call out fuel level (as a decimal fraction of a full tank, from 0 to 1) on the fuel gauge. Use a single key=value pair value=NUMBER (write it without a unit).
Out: value=0.125
